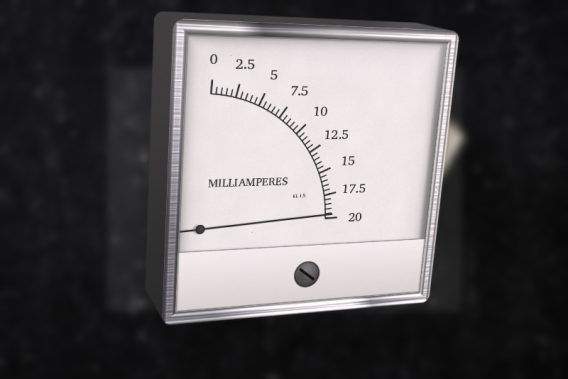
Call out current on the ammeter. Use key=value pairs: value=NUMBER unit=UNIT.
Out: value=19.5 unit=mA
